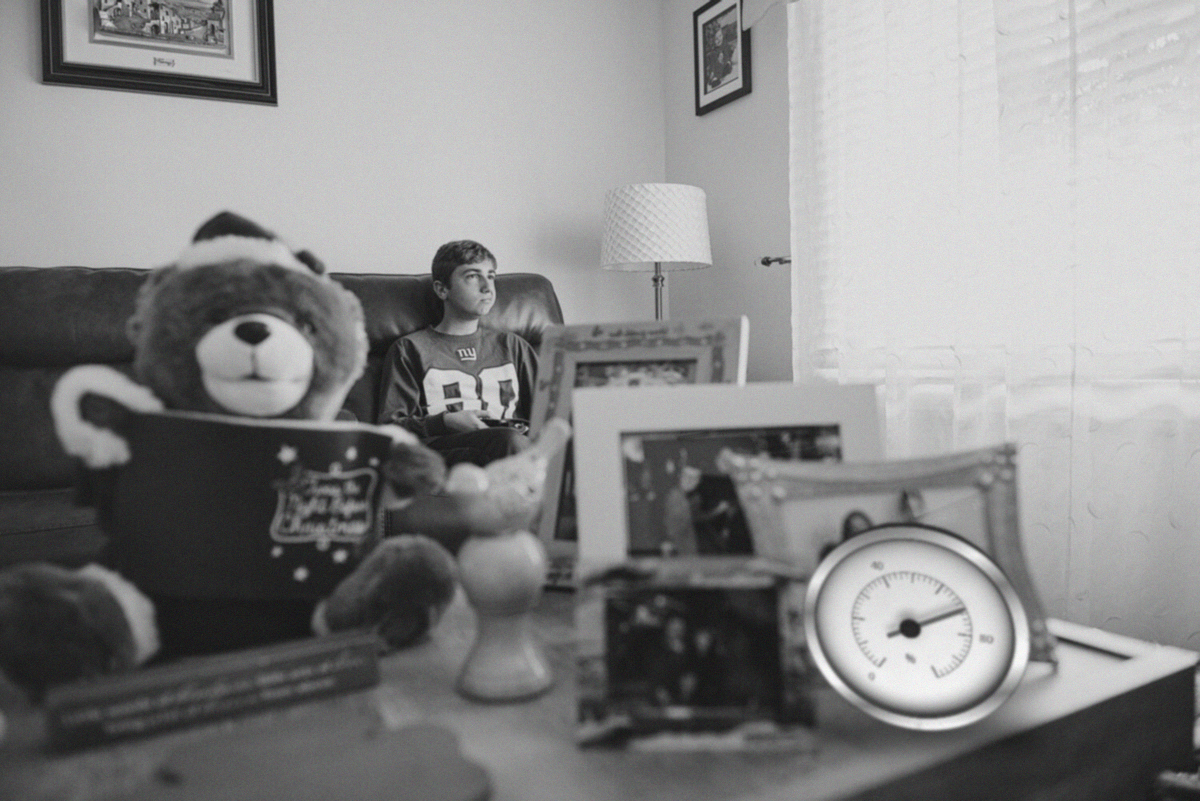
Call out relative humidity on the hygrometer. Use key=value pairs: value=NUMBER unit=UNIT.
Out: value=70 unit=%
